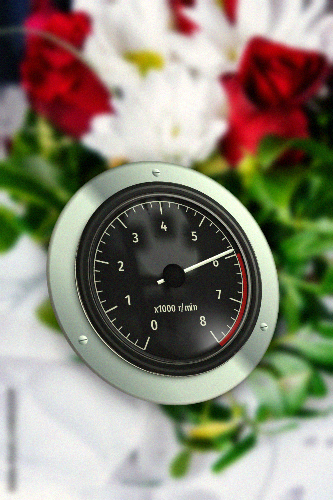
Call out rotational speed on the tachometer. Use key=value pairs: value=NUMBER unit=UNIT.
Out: value=5900 unit=rpm
